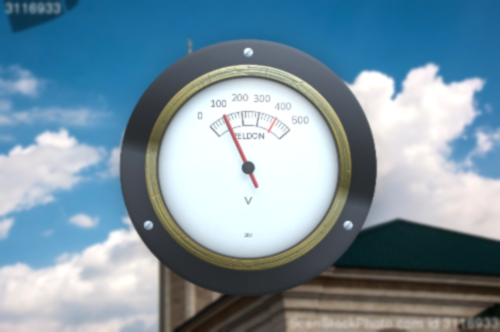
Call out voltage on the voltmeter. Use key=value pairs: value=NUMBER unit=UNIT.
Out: value=100 unit=V
